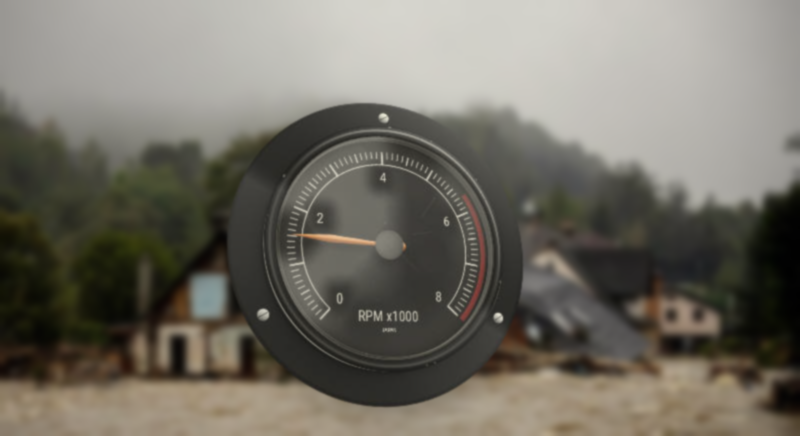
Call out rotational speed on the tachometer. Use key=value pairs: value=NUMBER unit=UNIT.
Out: value=1500 unit=rpm
